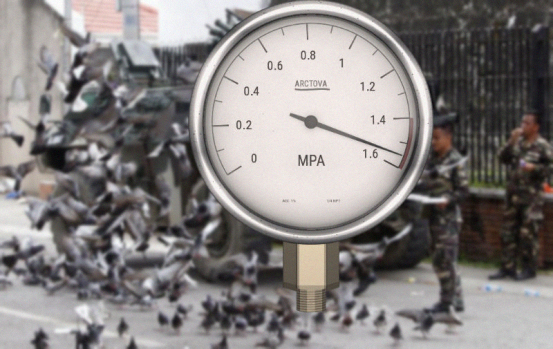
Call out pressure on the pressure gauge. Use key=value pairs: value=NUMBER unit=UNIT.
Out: value=1.55 unit=MPa
